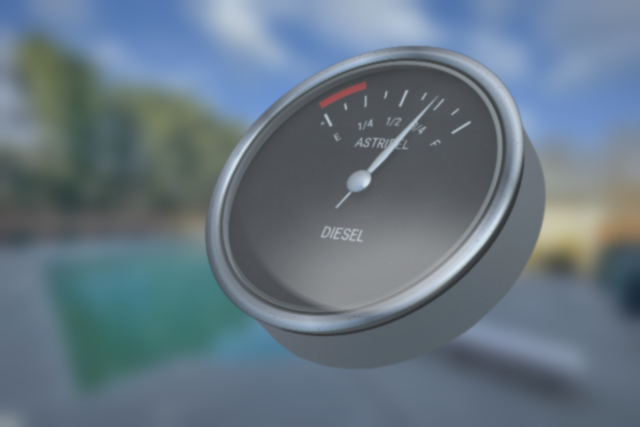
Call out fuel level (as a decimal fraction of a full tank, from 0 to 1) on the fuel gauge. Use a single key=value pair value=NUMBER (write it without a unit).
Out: value=0.75
